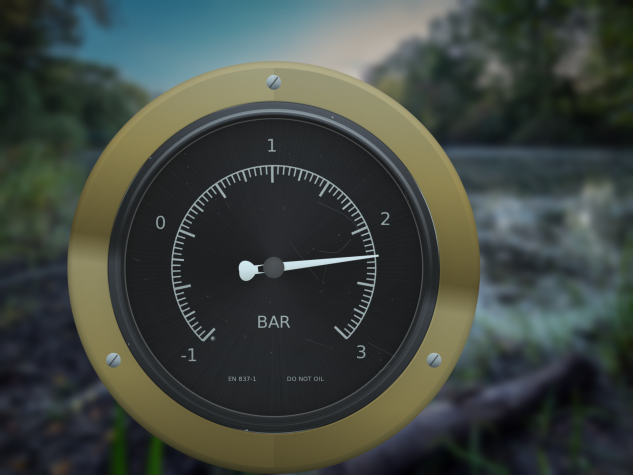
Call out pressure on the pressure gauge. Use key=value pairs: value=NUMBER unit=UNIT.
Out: value=2.25 unit=bar
